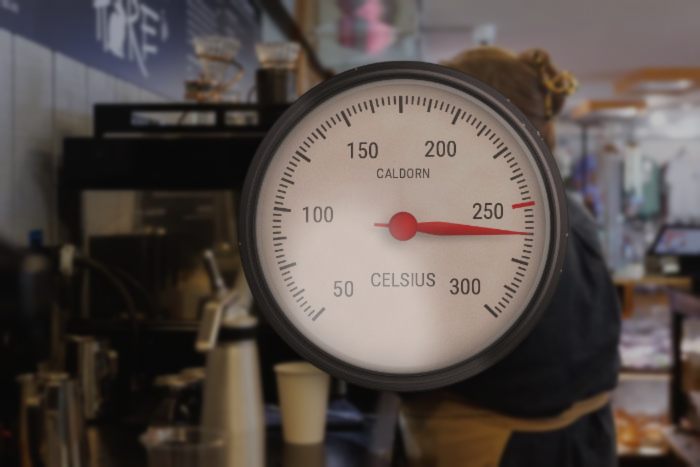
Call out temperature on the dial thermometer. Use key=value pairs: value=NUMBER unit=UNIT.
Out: value=262.5 unit=°C
